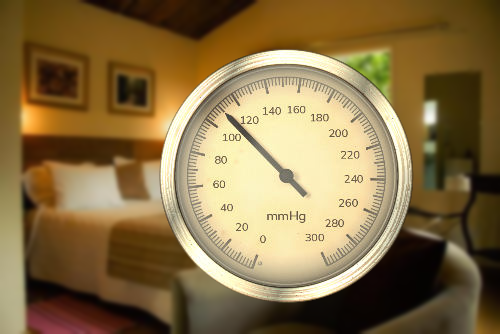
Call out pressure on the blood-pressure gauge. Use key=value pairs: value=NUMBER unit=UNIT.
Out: value=110 unit=mmHg
